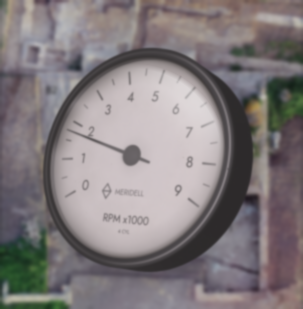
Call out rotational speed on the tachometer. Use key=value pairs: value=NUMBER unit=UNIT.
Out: value=1750 unit=rpm
